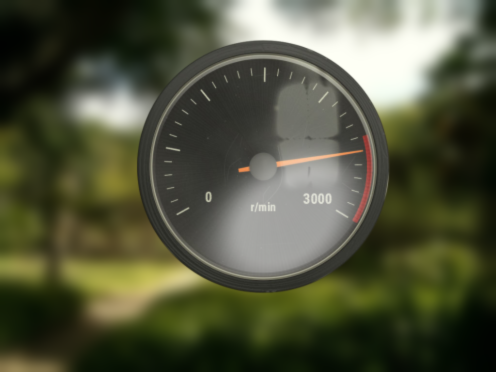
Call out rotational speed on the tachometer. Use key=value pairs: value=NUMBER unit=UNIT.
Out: value=2500 unit=rpm
